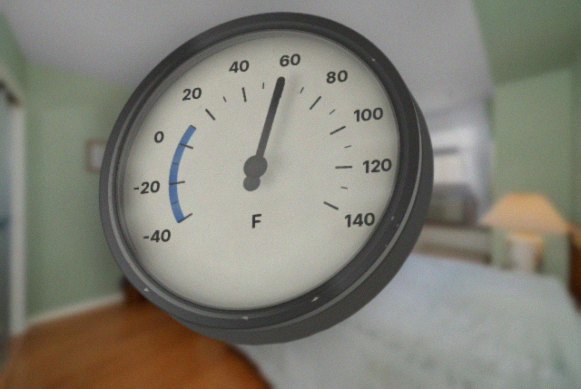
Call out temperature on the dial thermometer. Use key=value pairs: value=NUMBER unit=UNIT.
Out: value=60 unit=°F
